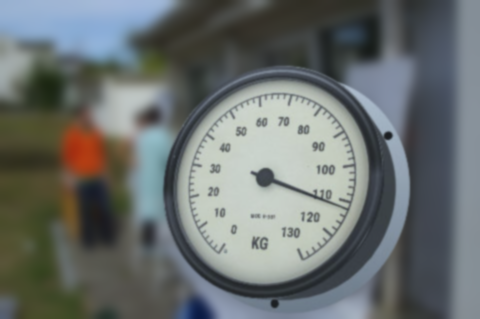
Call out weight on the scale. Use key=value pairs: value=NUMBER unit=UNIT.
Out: value=112 unit=kg
